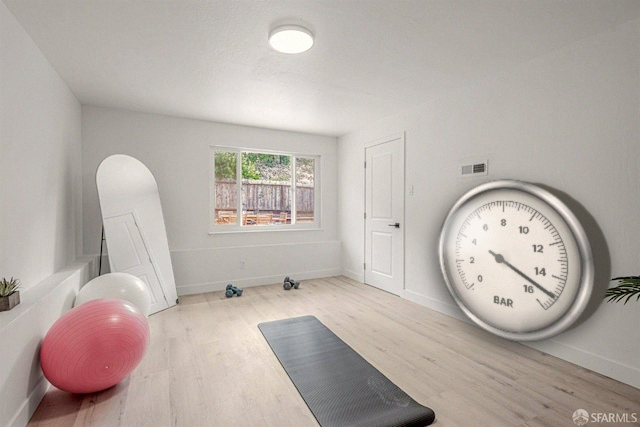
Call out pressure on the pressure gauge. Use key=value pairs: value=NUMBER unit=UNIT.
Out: value=15 unit=bar
